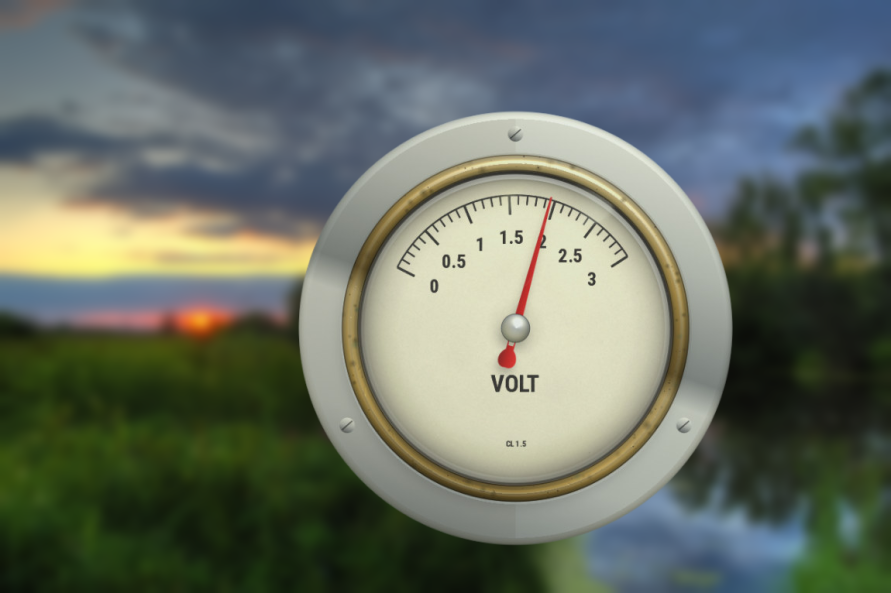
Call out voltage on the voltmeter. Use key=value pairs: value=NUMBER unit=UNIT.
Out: value=1.95 unit=V
